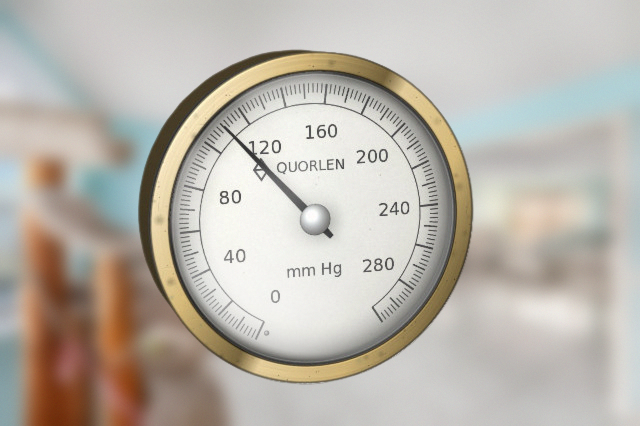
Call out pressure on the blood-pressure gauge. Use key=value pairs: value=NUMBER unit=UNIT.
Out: value=110 unit=mmHg
